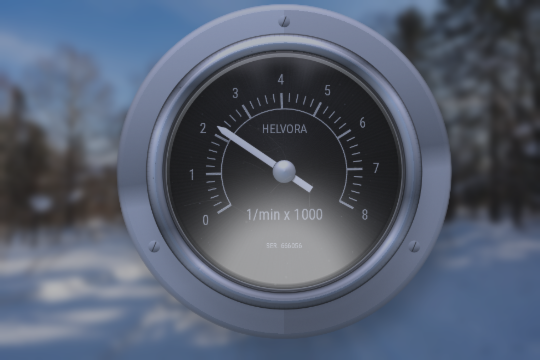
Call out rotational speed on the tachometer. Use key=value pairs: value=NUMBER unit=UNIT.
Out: value=2200 unit=rpm
